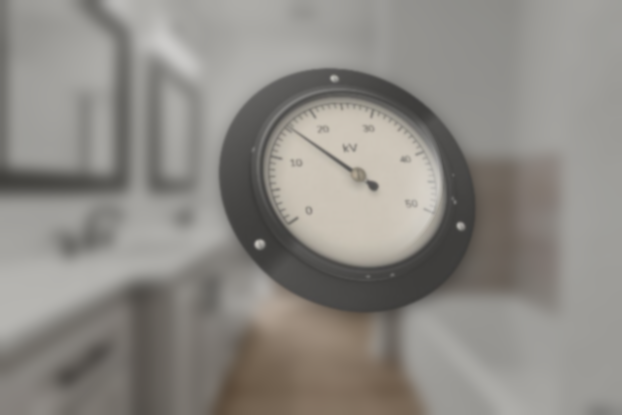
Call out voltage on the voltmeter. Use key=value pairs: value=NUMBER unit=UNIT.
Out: value=15 unit=kV
